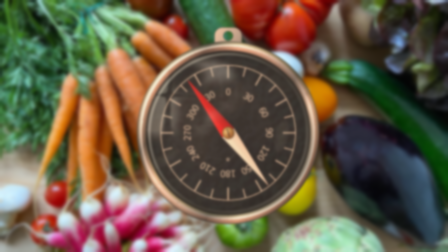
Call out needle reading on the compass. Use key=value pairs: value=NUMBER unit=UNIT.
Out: value=322.5 unit=°
